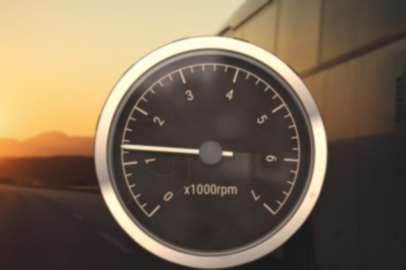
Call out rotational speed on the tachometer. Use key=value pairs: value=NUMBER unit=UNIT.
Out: value=1300 unit=rpm
